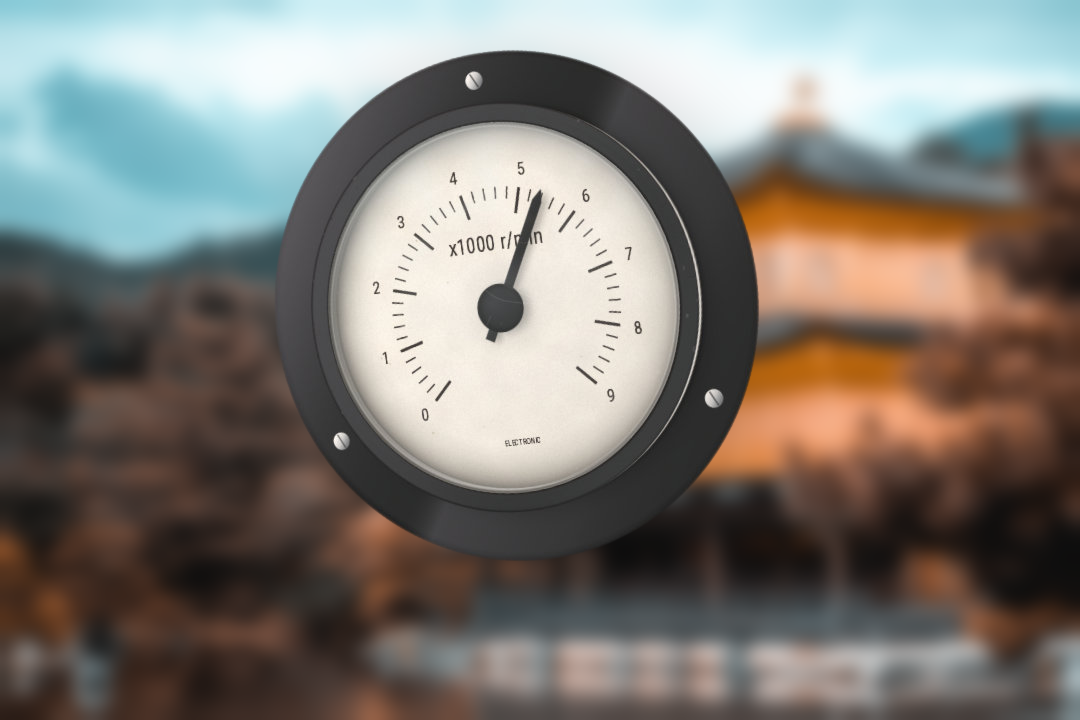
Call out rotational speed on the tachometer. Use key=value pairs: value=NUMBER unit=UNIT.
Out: value=5400 unit=rpm
